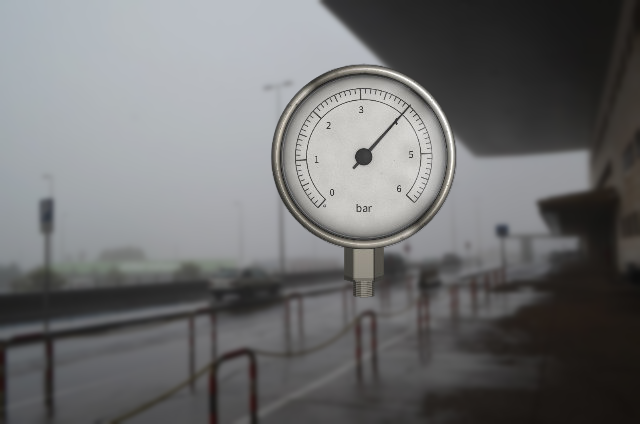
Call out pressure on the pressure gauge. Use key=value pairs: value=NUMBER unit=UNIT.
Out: value=4 unit=bar
